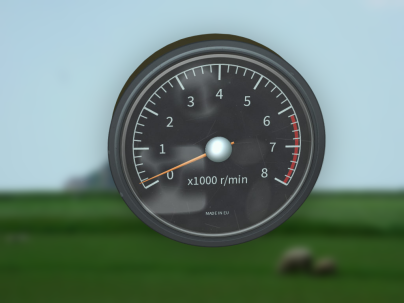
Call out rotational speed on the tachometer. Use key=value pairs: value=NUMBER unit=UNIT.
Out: value=200 unit=rpm
